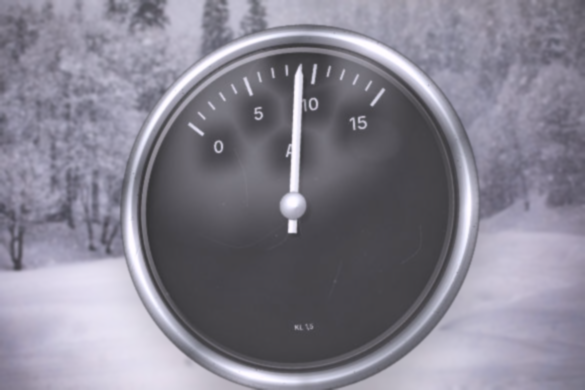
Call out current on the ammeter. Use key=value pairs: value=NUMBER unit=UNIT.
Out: value=9 unit=A
